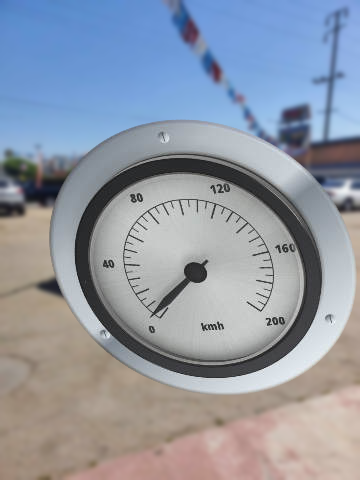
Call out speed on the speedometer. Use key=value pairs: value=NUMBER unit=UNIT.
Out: value=5 unit=km/h
